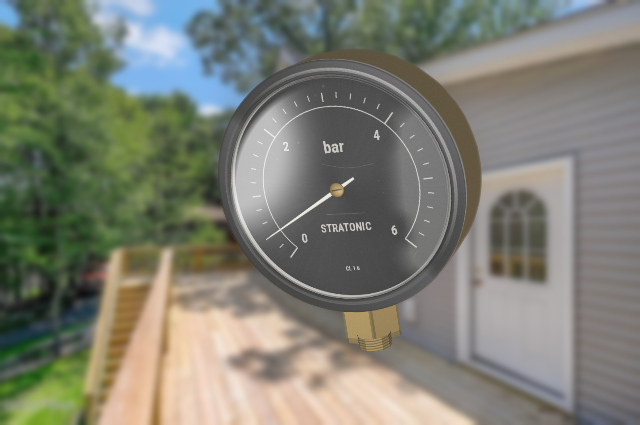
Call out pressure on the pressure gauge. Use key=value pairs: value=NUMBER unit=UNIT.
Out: value=0.4 unit=bar
